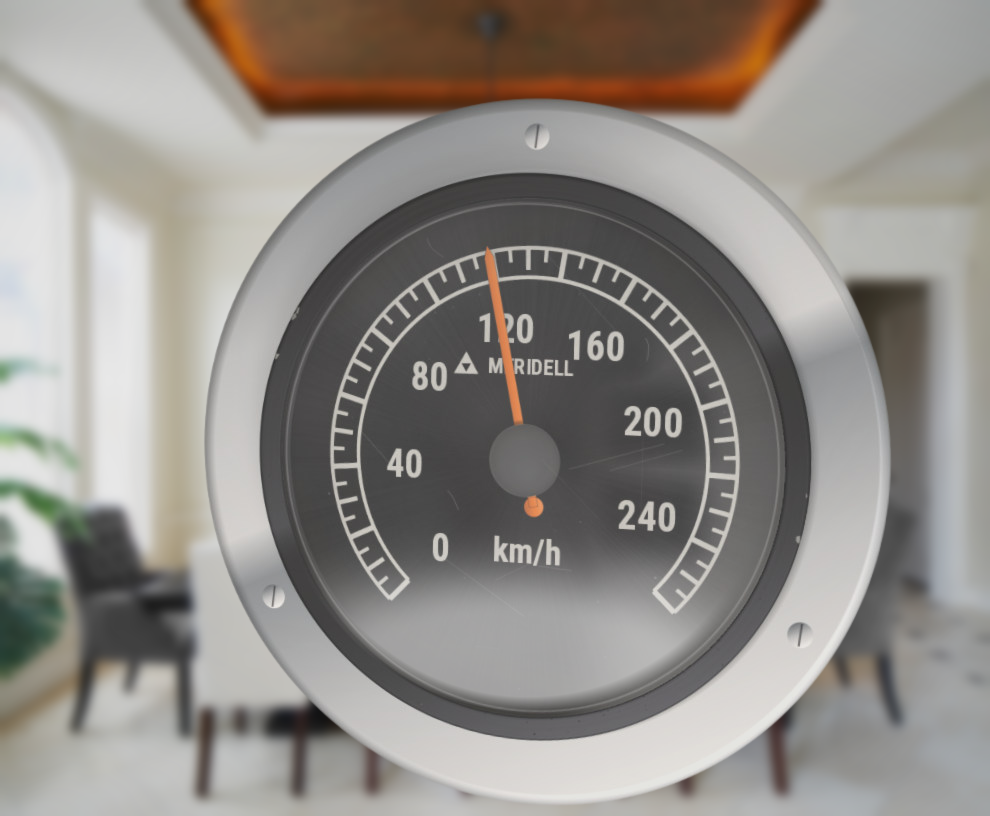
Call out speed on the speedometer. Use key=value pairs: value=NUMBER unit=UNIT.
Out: value=120 unit=km/h
